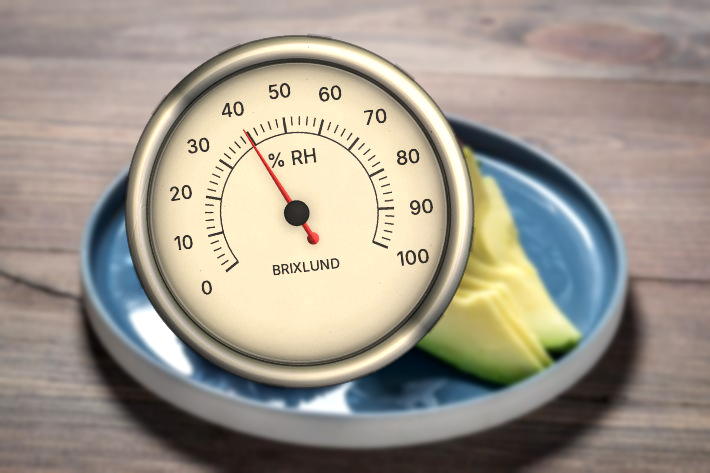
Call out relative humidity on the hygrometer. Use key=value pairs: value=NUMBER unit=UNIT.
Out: value=40 unit=%
